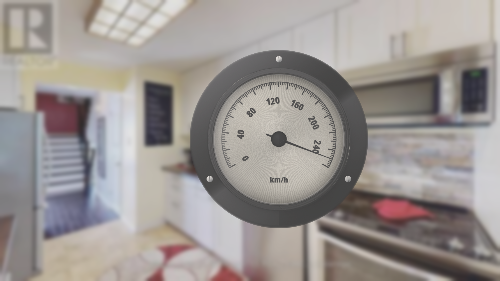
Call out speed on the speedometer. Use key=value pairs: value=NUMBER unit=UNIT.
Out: value=250 unit=km/h
